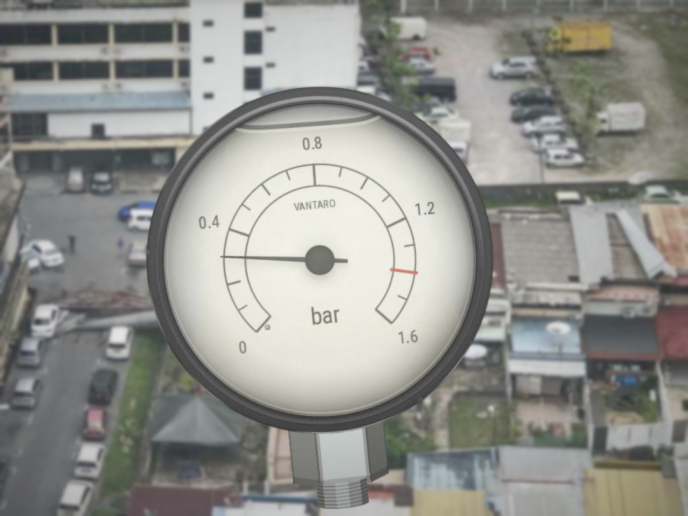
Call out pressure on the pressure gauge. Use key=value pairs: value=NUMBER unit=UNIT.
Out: value=0.3 unit=bar
